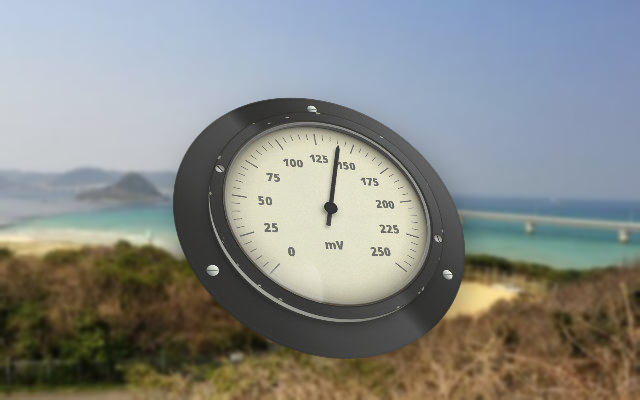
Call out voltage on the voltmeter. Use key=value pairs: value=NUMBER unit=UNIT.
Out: value=140 unit=mV
